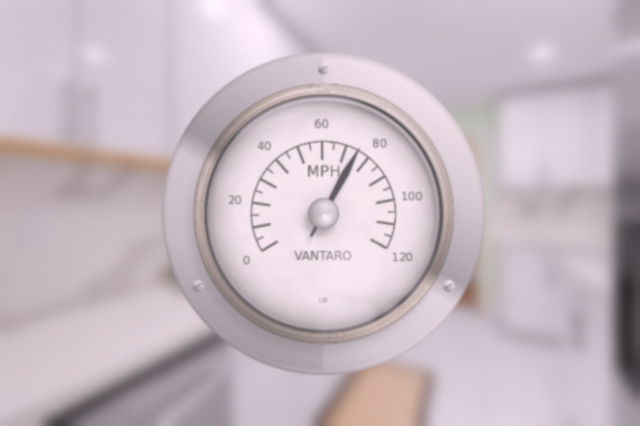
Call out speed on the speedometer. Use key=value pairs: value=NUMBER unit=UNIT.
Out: value=75 unit=mph
